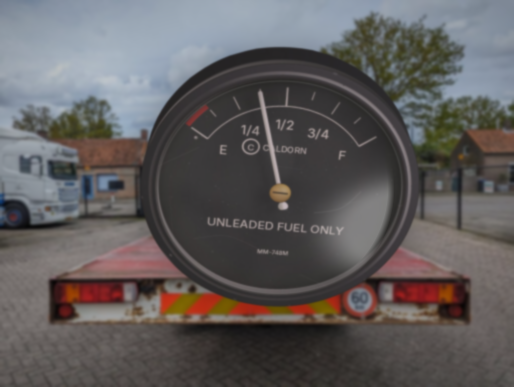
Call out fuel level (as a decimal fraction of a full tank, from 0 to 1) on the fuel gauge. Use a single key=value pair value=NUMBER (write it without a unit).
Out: value=0.375
